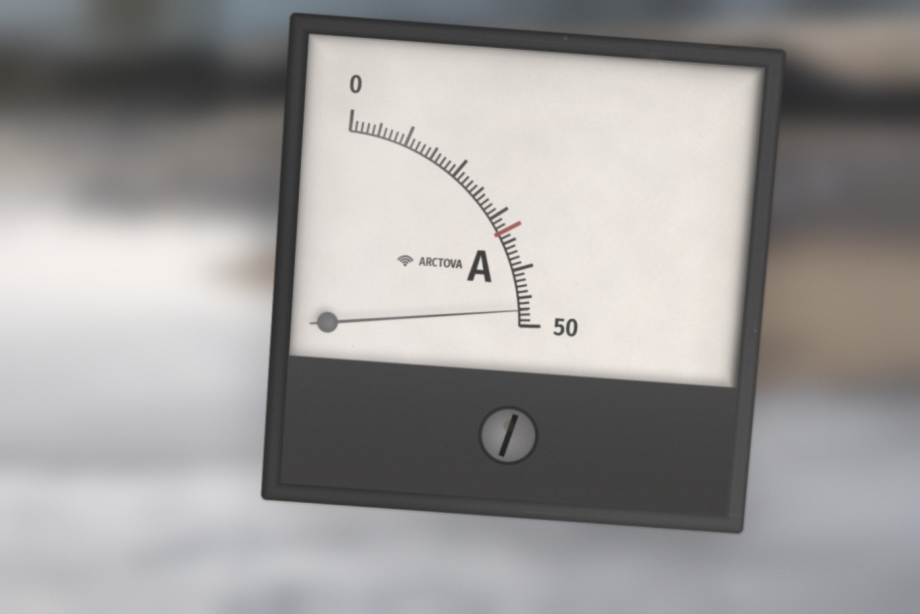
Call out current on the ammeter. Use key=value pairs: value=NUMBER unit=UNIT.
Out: value=47 unit=A
